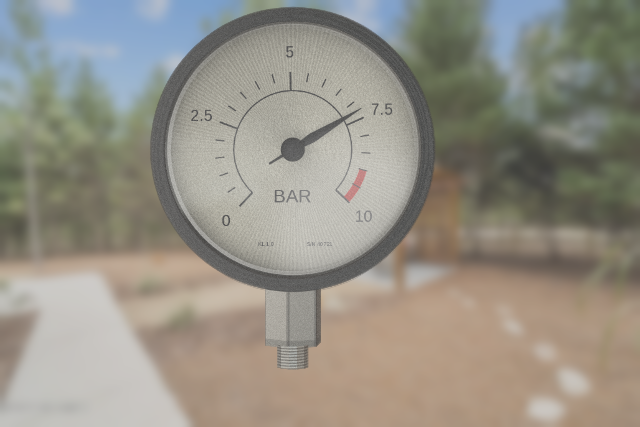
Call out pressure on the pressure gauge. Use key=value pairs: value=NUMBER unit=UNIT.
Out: value=7.25 unit=bar
